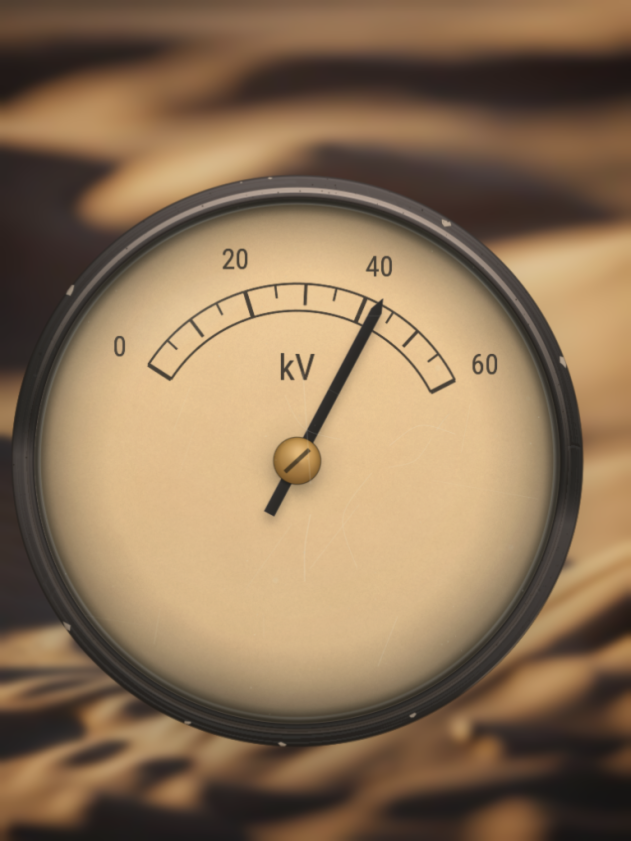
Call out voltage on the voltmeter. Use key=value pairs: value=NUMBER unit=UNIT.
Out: value=42.5 unit=kV
